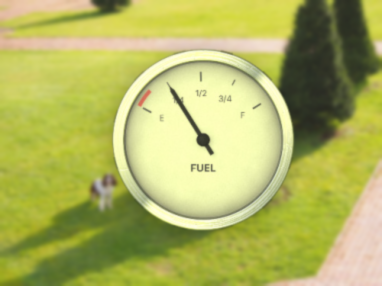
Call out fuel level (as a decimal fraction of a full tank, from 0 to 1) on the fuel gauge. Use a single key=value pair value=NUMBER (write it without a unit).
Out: value=0.25
